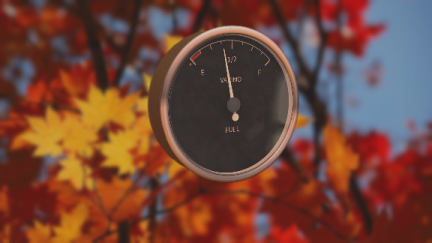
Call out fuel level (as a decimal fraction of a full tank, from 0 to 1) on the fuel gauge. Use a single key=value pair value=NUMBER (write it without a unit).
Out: value=0.375
